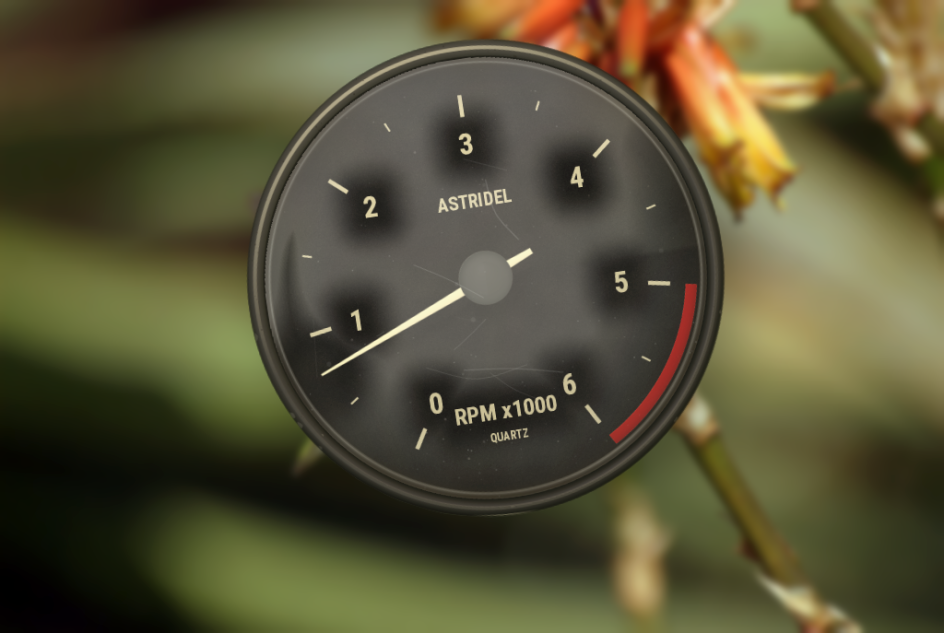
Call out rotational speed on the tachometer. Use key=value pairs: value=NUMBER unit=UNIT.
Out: value=750 unit=rpm
